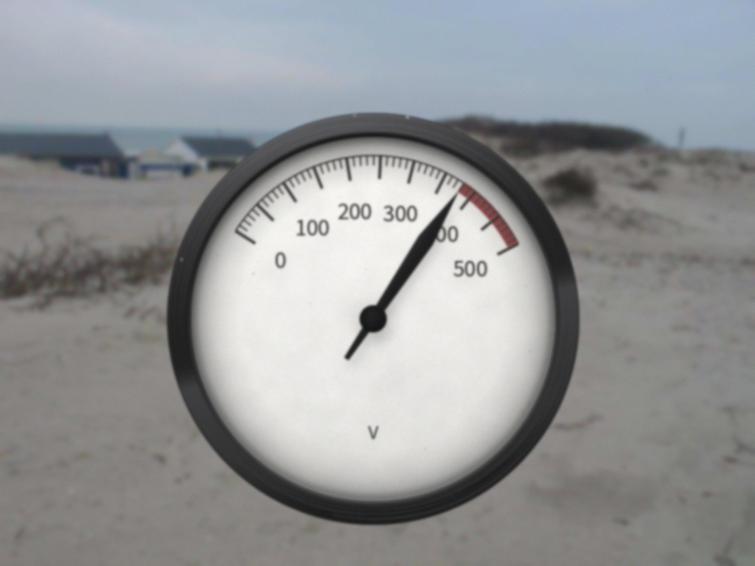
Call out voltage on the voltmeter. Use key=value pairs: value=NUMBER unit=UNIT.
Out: value=380 unit=V
